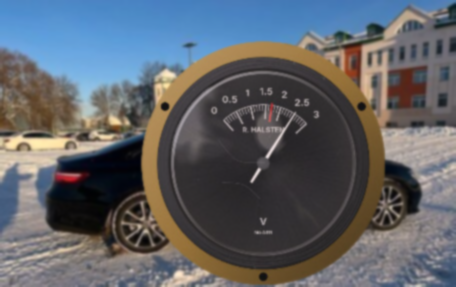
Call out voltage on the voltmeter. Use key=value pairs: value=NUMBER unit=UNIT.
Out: value=2.5 unit=V
